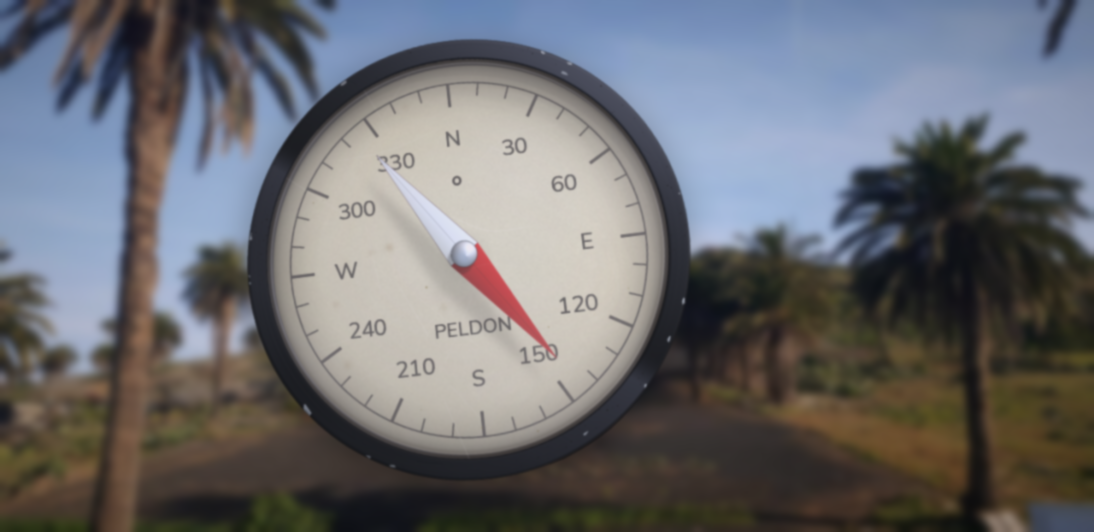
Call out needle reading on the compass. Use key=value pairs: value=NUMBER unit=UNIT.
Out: value=145 unit=°
